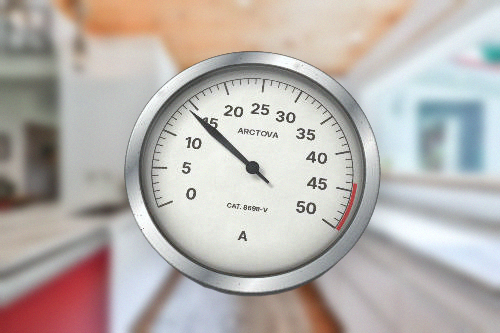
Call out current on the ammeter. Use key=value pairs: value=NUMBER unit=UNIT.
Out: value=14 unit=A
